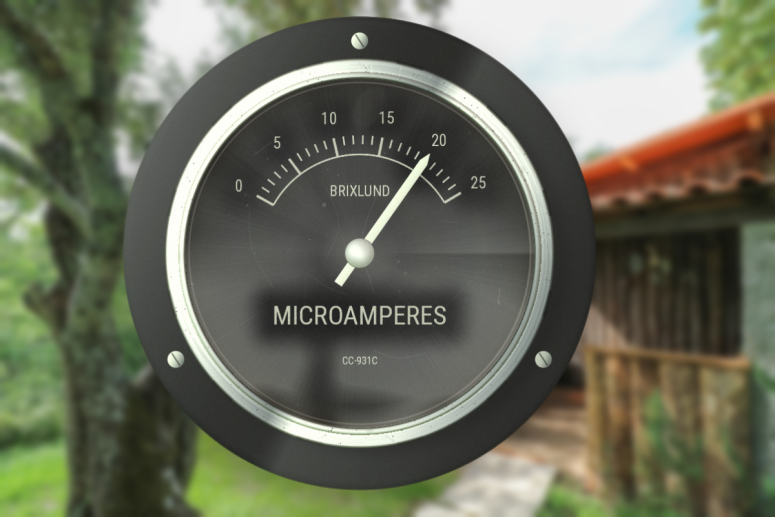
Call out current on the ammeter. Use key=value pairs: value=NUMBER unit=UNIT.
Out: value=20 unit=µA
